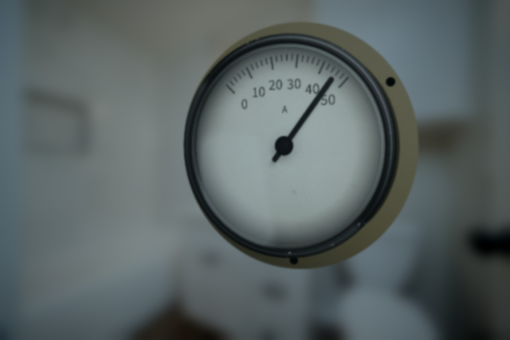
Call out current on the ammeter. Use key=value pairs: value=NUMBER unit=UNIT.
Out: value=46 unit=A
